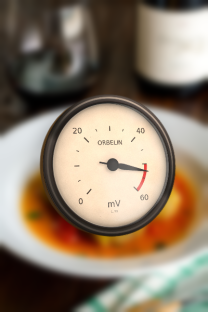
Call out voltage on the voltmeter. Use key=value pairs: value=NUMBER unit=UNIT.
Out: value=52.5 unit=mV
